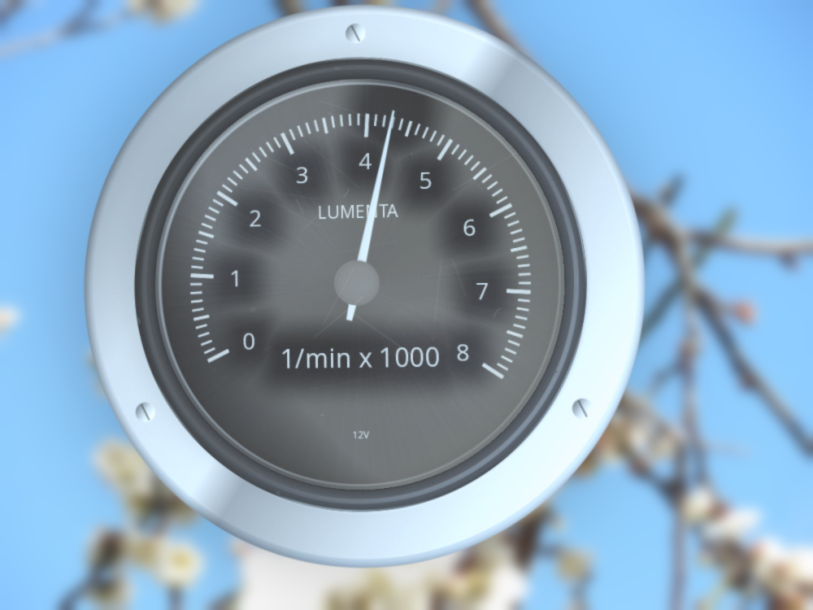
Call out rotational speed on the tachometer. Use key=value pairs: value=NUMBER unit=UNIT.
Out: value=4300 unit=rpm
